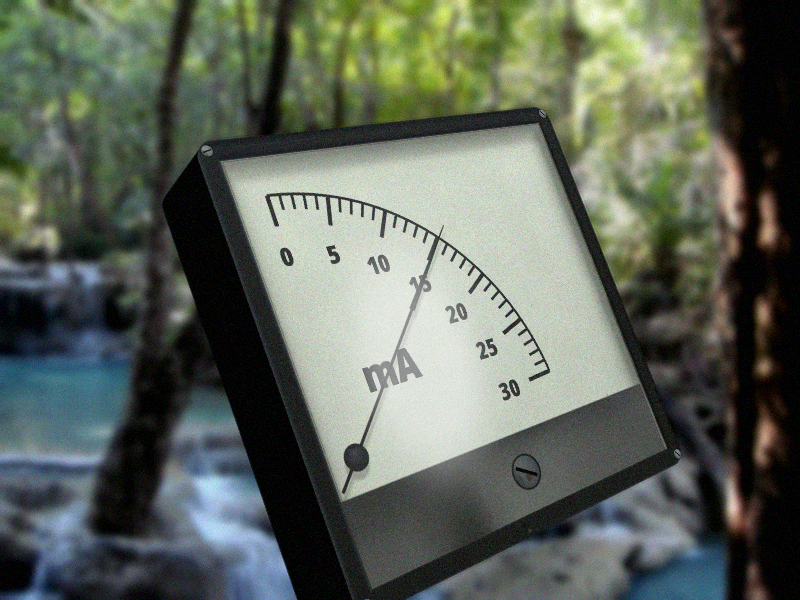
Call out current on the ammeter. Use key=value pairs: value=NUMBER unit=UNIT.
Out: value=15 unit=mA
